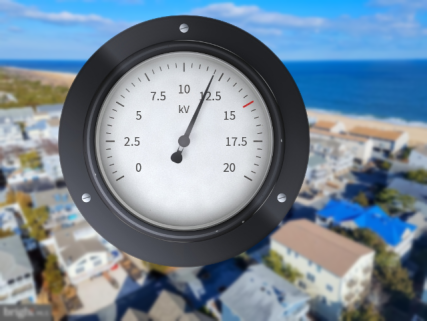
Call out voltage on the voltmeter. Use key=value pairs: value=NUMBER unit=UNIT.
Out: value=12 unit=kV
